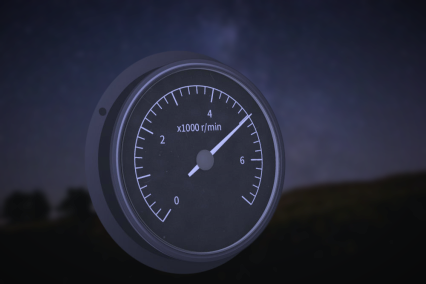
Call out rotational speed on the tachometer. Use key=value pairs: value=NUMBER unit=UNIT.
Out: value=5000 unit=rpm
